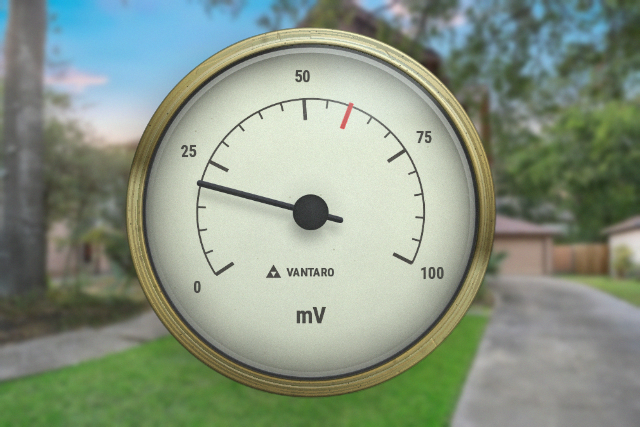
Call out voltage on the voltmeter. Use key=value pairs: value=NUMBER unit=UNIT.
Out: value=20 unit=mV
